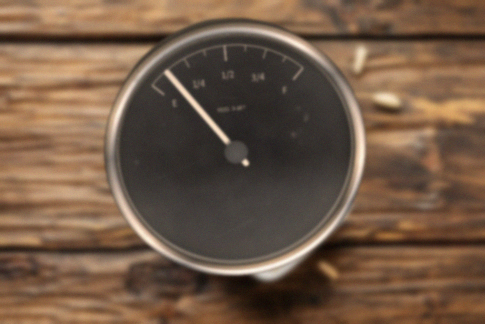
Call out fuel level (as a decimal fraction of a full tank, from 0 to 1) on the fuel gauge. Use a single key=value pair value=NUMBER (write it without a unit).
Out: value=0.125
